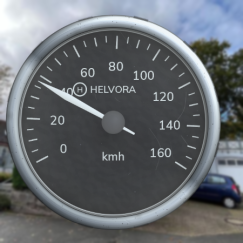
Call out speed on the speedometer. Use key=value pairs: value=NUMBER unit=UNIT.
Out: value=37.5 unit=km/h
